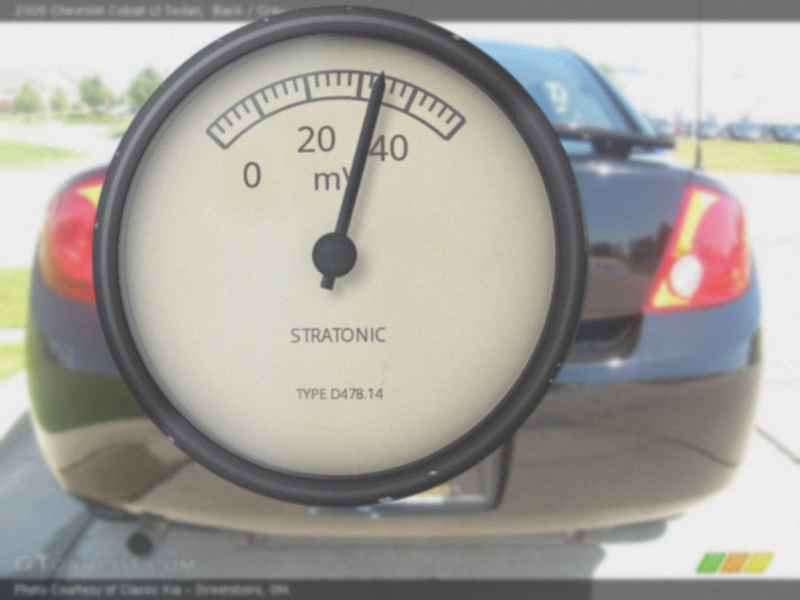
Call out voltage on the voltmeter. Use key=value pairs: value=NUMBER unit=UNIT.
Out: value=34 unit=mV
